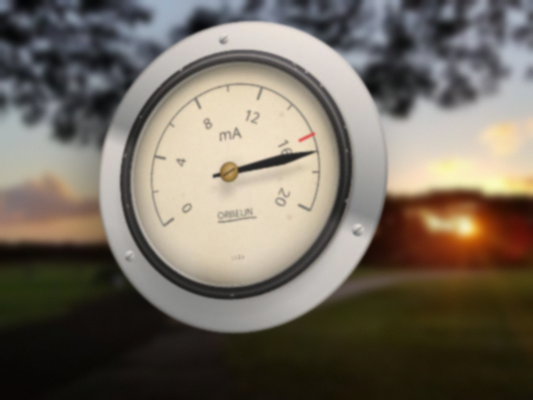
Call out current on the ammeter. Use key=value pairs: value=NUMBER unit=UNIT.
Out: value=17 unit=mA
